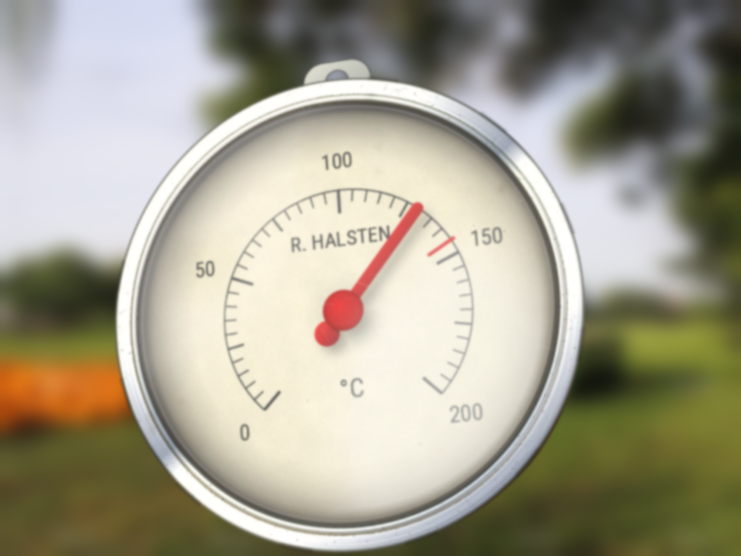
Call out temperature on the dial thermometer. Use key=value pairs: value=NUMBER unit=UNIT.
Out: value=130 unit=°C
